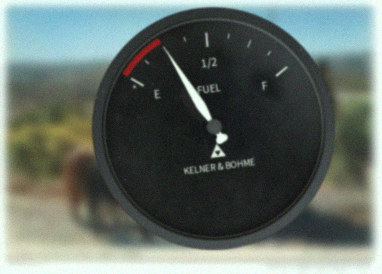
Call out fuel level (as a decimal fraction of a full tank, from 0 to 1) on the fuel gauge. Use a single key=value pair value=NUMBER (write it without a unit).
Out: value=0.25
